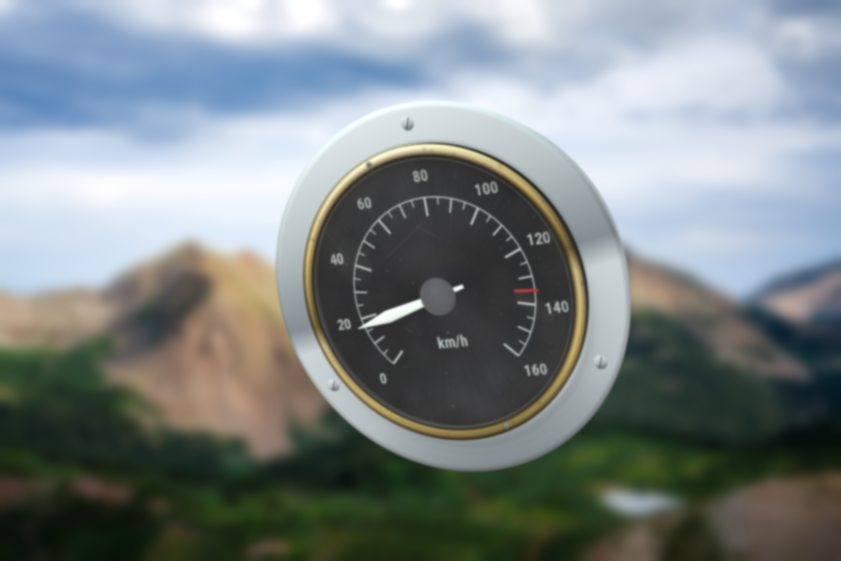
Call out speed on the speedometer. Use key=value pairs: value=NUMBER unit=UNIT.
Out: value=17.5 unit=km/h
